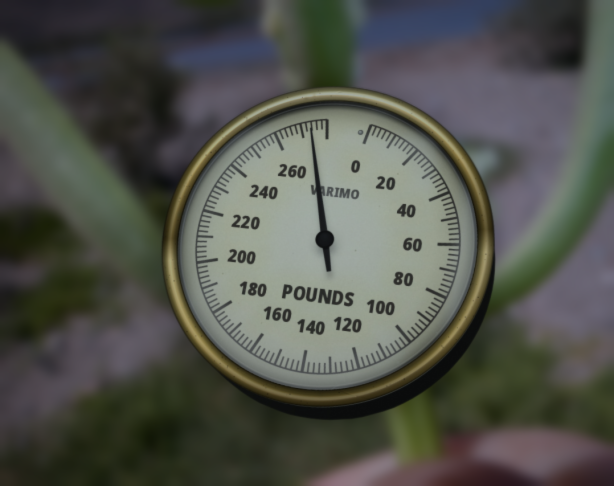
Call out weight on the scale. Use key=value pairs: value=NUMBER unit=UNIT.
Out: value=274 unit=lb
